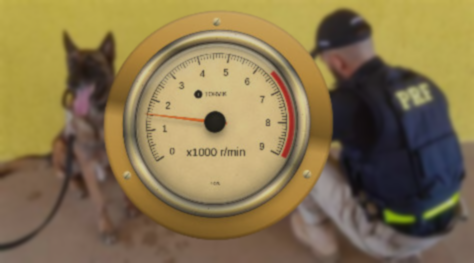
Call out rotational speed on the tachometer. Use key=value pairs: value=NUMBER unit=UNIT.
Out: value=1500 unit=rpm
